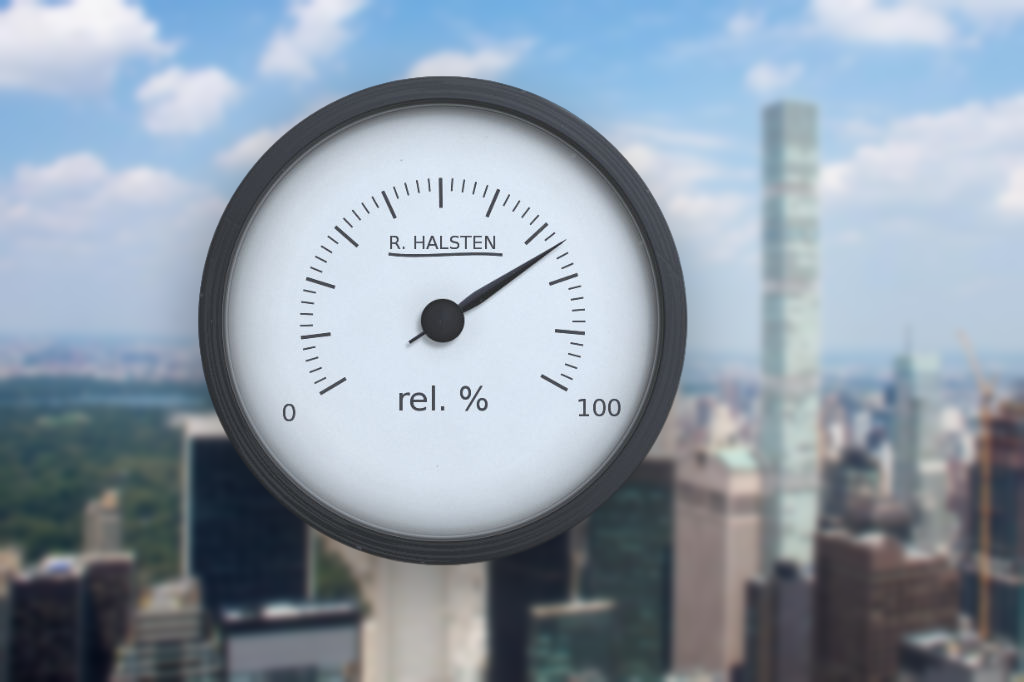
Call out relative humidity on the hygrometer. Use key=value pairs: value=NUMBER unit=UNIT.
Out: value=74 unit=%
